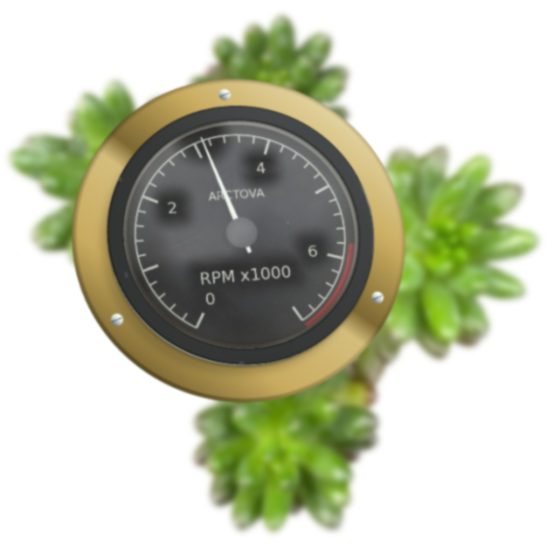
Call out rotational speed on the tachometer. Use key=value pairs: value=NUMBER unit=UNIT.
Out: value=3100 unit=rpm
